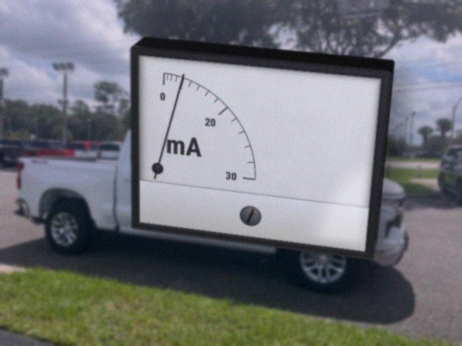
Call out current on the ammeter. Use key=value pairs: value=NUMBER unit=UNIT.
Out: value=10 unit=mA
